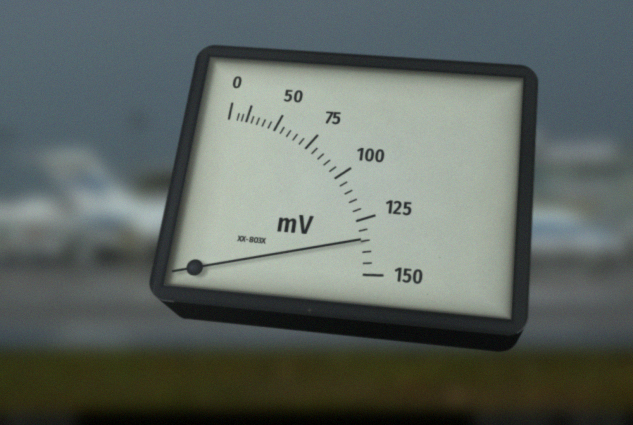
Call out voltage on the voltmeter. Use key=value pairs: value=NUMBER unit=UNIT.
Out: value=135 unit=mV
